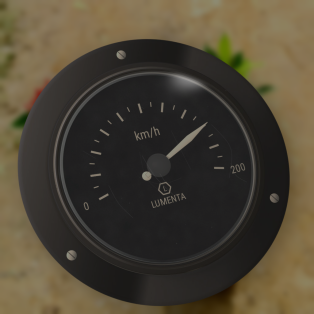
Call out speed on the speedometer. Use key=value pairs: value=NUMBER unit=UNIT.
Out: value=160 unit=km/h
